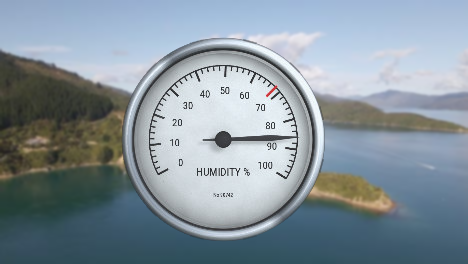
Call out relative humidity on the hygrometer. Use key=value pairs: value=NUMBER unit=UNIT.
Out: value=86 unit=%
